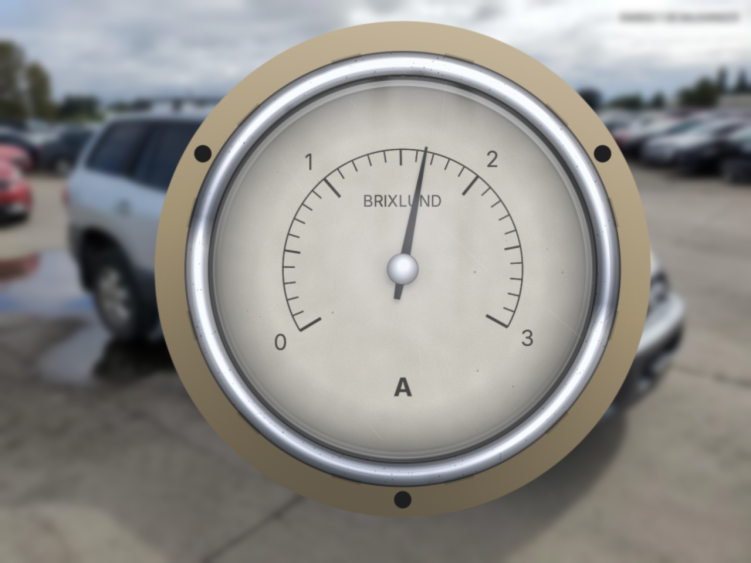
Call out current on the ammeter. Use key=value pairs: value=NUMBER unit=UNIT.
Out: value=1.65 unit=A
